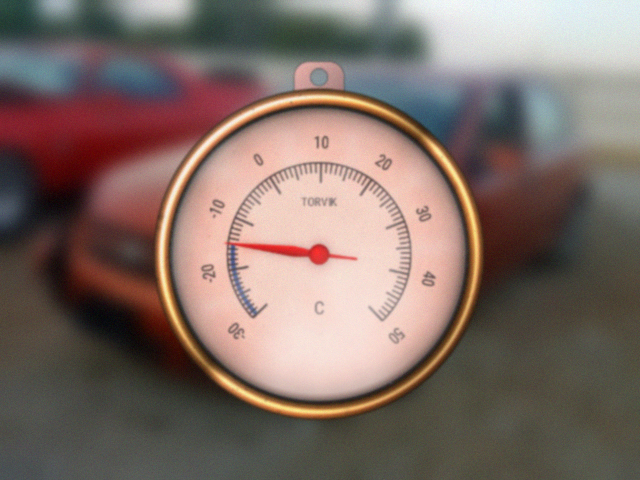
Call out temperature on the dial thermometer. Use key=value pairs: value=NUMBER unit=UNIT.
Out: value=-15 unit=°C
